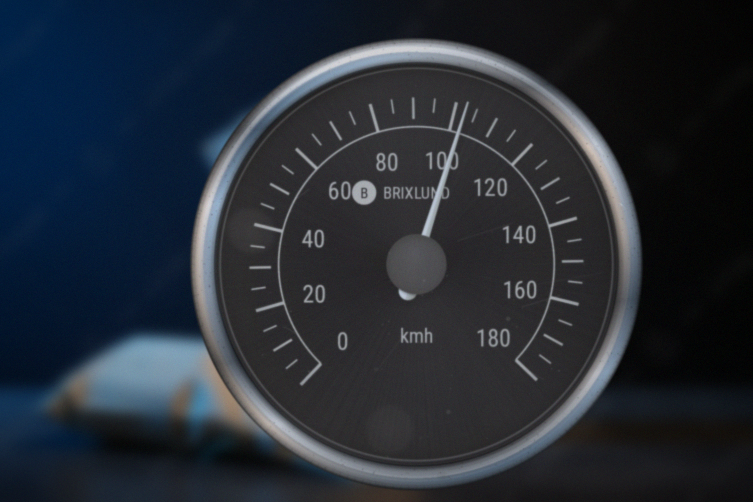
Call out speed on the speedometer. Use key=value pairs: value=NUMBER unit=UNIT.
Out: value=102.5 unit=km/h
